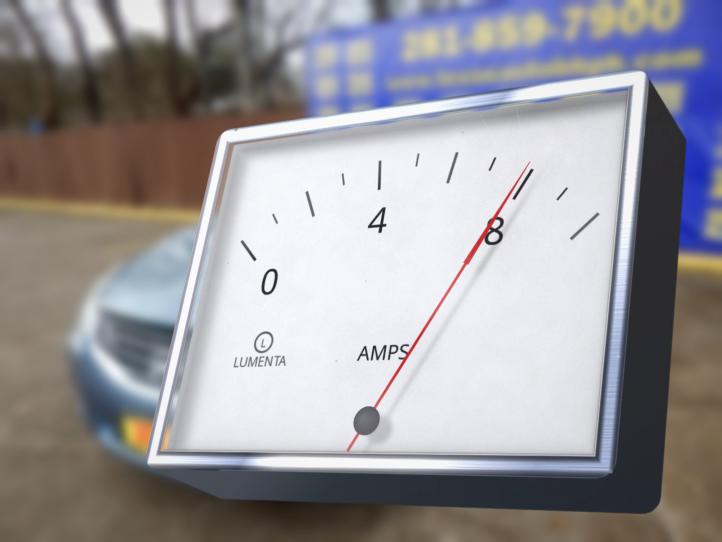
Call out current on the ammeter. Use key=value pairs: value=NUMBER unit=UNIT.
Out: value=8 unit=A
